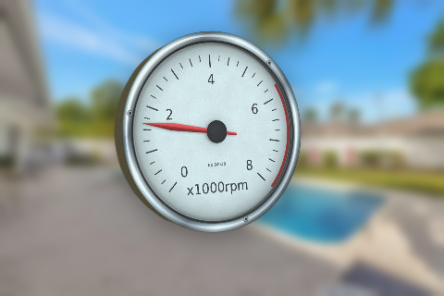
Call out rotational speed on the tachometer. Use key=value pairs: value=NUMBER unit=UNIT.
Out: value=1625 unit=rpm
